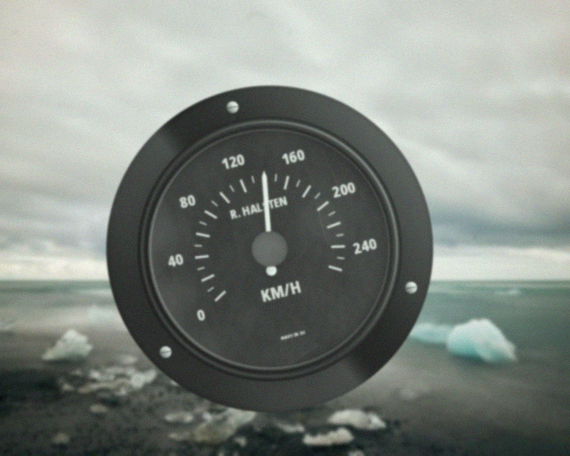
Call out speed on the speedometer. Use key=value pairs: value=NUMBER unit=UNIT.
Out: value=140 unit=km/h
